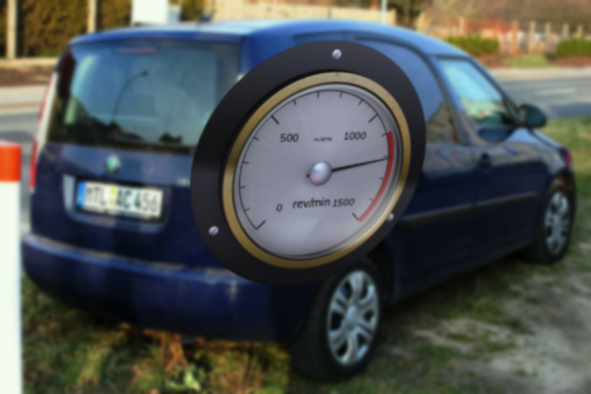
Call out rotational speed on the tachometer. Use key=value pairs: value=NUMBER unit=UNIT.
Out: value=1200 unit=rpm
